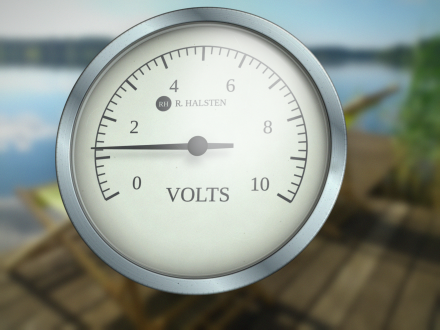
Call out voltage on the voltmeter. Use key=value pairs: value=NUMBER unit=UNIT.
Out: value=1.2 unit=V
